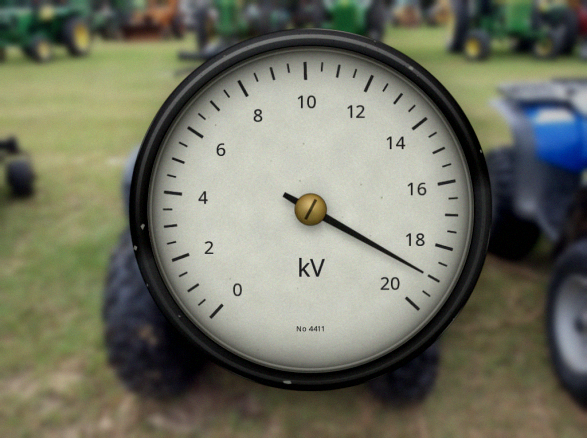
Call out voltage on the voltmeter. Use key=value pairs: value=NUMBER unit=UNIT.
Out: value=19 unit=kV
